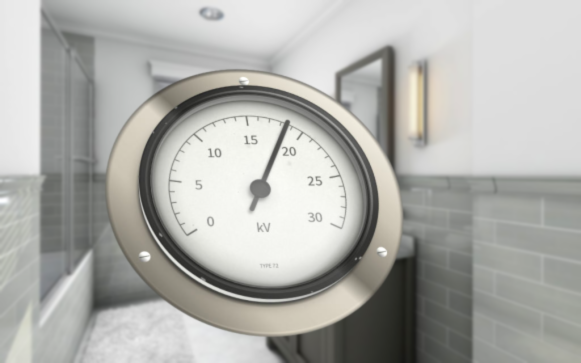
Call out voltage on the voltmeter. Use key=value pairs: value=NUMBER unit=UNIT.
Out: value=18.5 unit=kV
